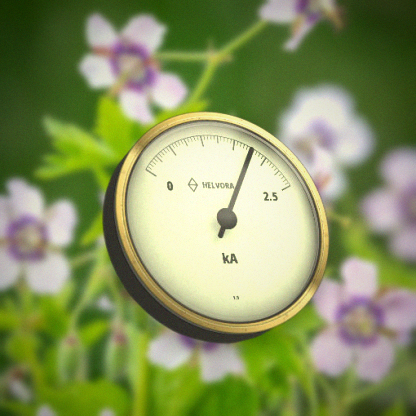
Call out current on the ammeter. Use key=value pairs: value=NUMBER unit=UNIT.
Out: value=1.75 unit=kA
